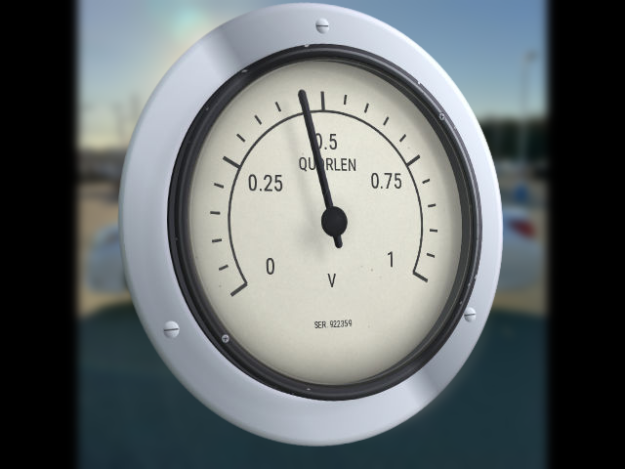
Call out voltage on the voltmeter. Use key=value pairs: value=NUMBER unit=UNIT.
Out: value=0.45 unit=V
